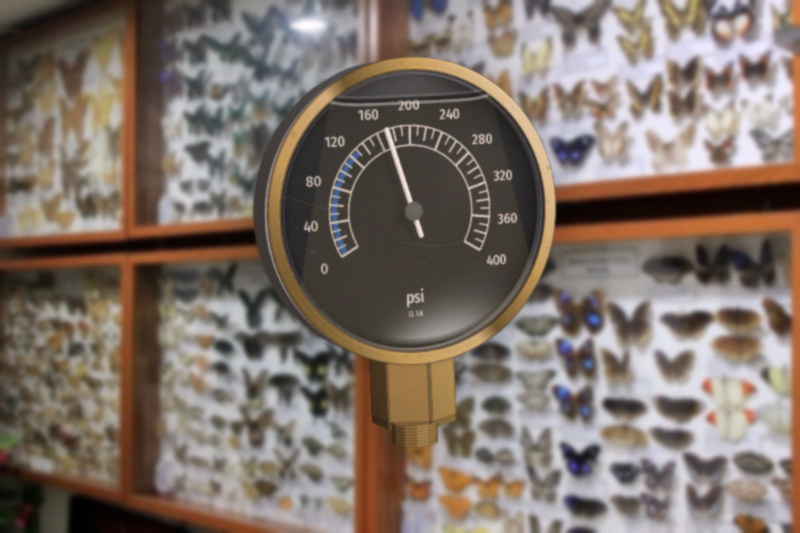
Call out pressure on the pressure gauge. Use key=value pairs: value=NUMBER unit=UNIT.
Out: value=170 unit=psi
